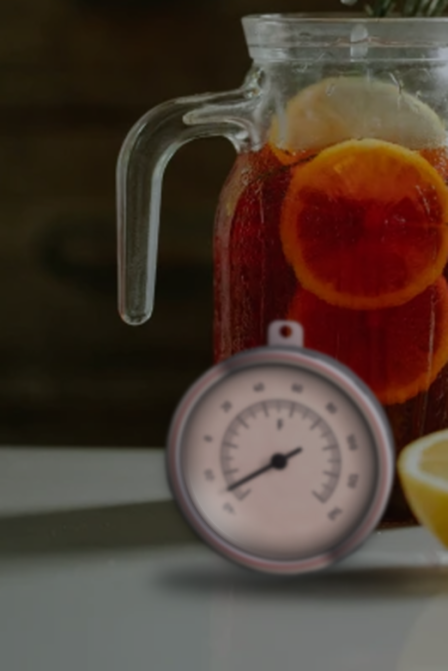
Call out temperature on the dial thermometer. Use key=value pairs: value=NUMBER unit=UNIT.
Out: value=-30 unit=°F
